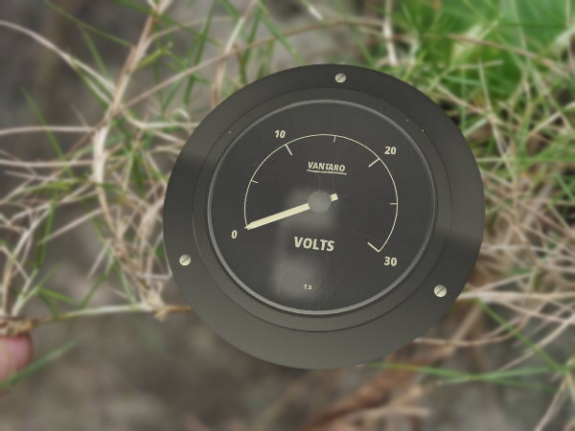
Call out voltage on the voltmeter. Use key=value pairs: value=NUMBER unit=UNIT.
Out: value=0 unit=V
